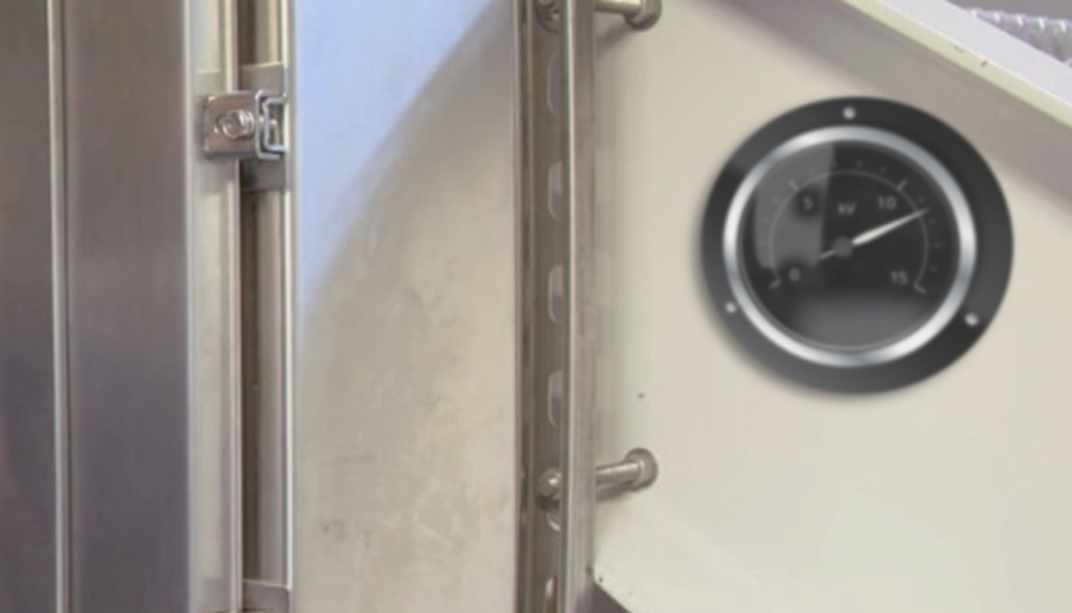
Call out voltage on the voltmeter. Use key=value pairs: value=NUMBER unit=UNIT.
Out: value=11.5 unit=kV
